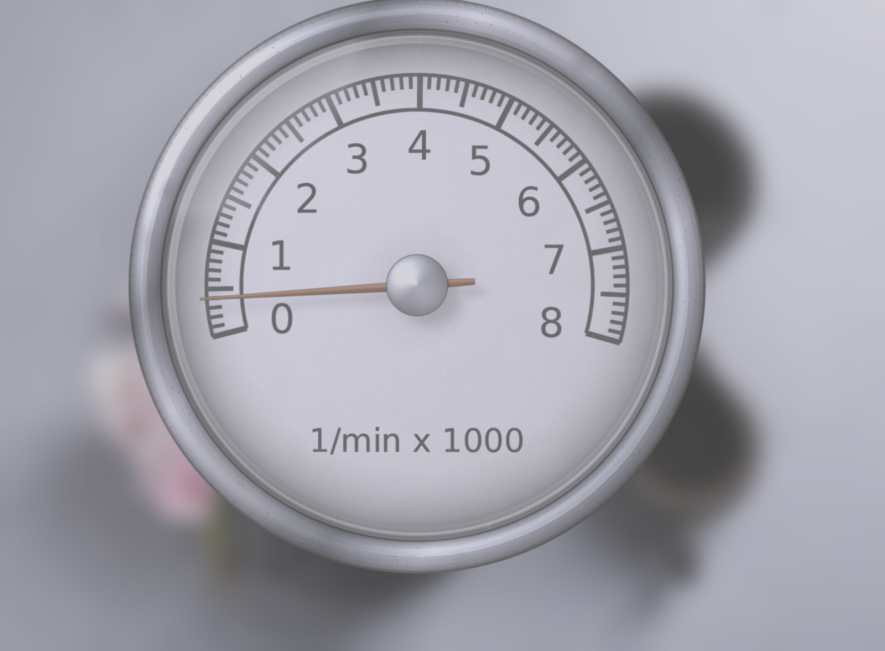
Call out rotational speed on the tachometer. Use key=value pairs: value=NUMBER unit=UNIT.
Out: value=400 unit=rpm
